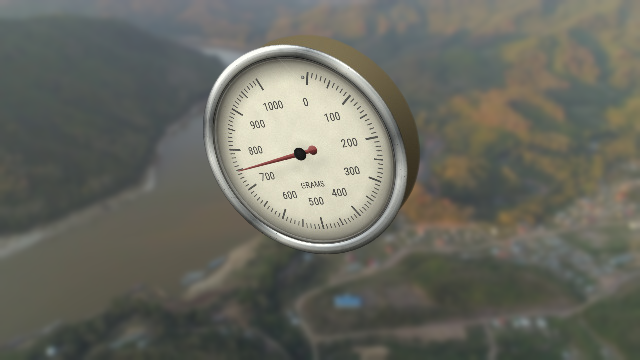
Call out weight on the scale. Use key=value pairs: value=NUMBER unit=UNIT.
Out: value=750 unit=g
